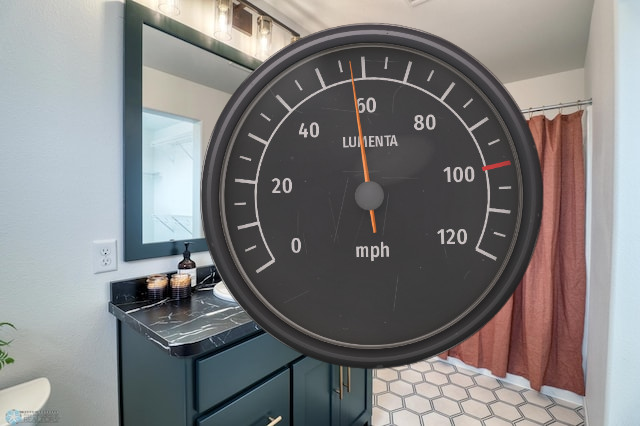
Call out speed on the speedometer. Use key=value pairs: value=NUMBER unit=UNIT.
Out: value=57.5 unit=mph
